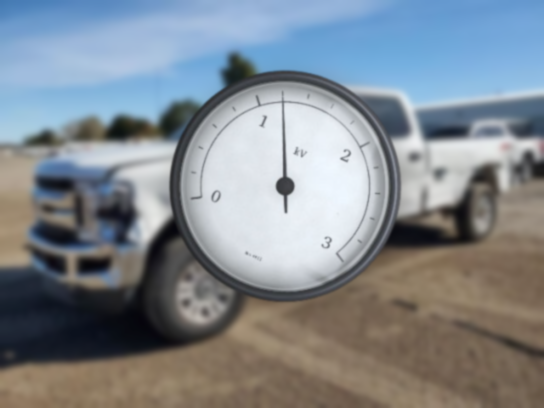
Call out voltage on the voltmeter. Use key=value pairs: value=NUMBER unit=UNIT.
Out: value=1.2 unit=kV
